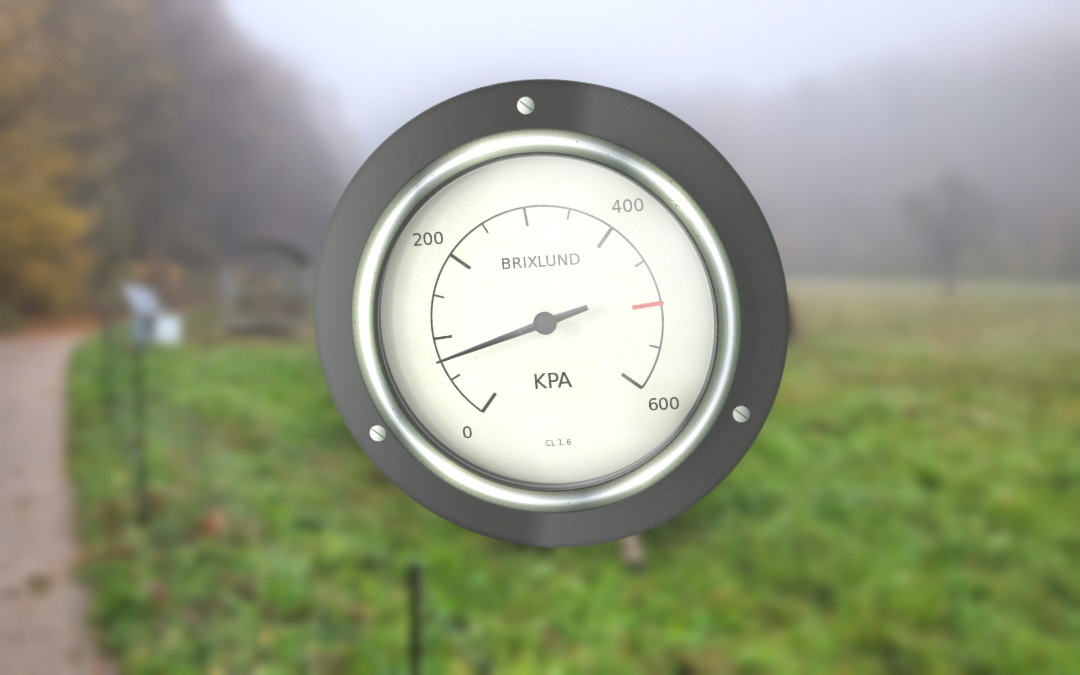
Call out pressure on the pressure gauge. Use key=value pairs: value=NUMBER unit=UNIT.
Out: value=75 unit=kPa
